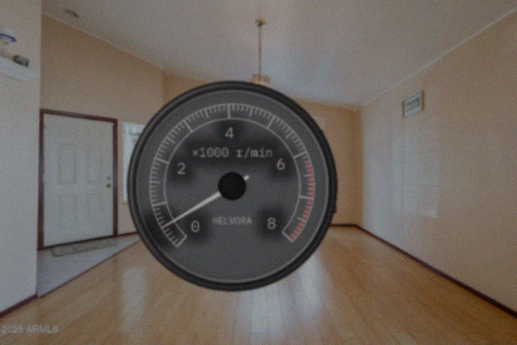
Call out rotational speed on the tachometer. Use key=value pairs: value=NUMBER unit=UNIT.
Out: value=500 unit=rpm
